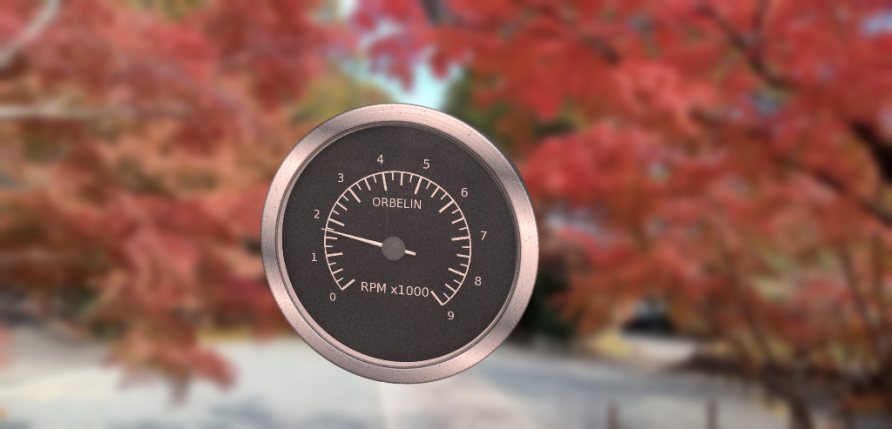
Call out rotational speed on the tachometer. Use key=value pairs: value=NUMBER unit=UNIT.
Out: value=1750 unit=rpm
